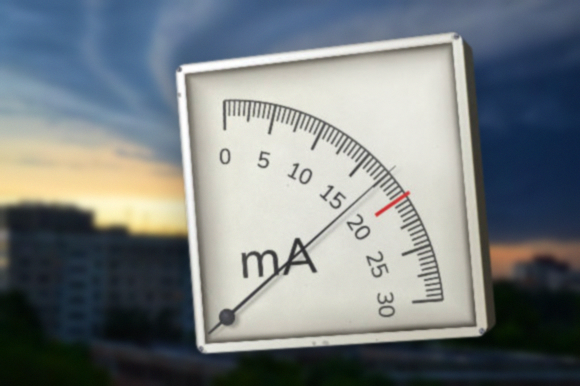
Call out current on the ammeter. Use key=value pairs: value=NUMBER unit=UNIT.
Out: value=17.5 unit=mA
